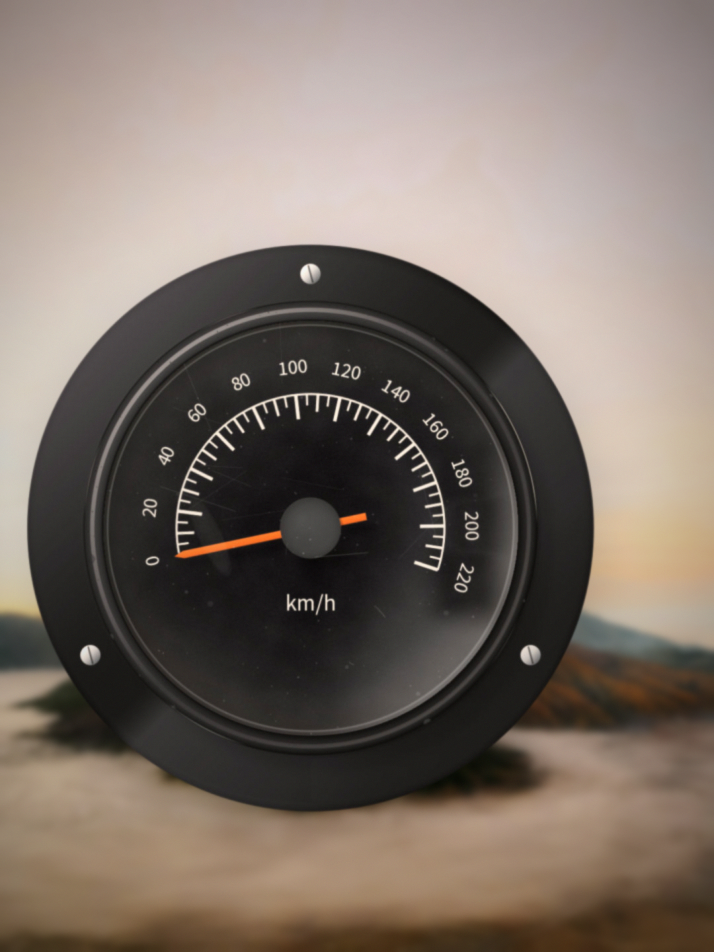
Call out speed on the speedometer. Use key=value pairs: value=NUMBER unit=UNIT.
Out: value=0 unit=km/h
